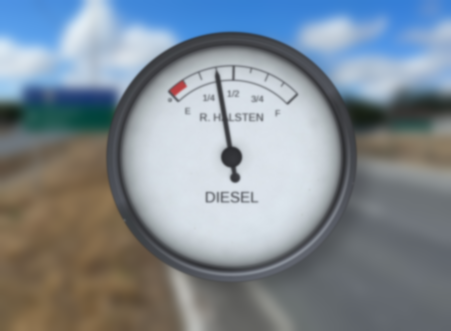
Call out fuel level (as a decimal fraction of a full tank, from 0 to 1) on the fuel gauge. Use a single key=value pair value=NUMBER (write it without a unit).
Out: value=0.375
